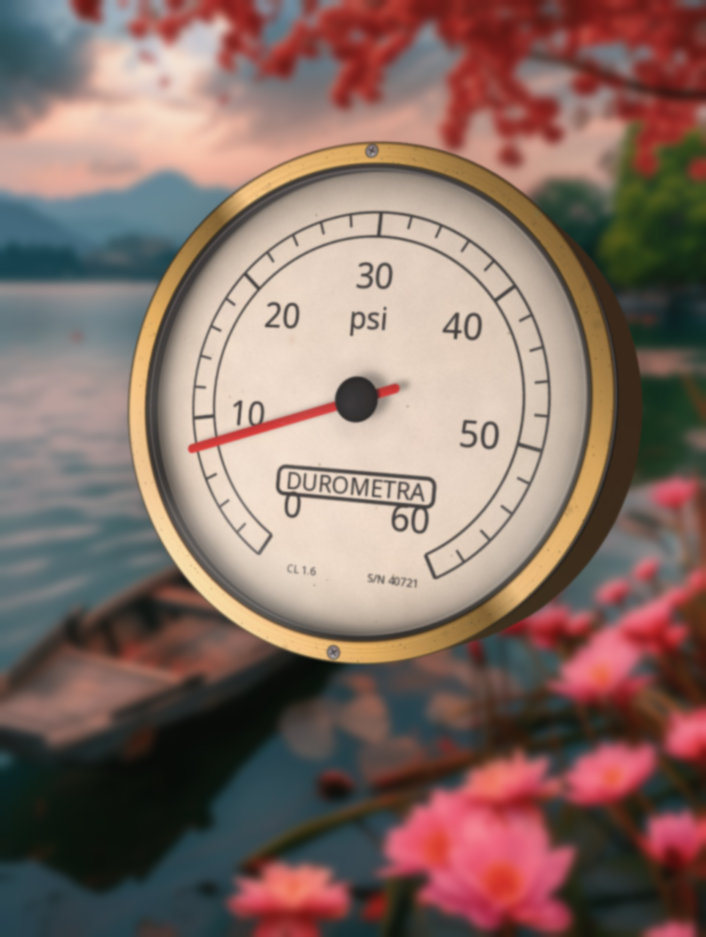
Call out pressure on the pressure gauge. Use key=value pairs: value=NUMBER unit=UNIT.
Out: value=8 unit=psi
